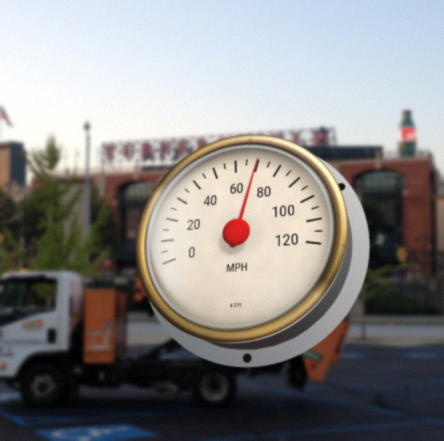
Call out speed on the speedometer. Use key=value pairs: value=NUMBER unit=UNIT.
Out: value=70 unit=mph
